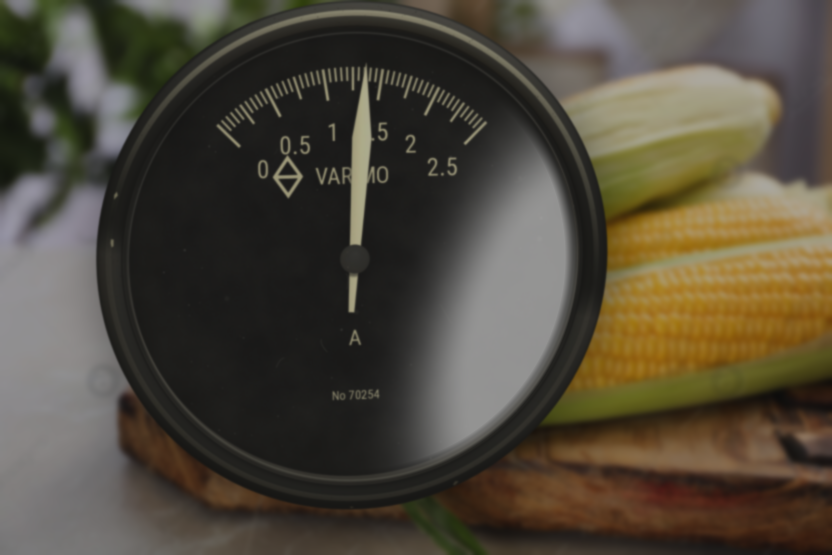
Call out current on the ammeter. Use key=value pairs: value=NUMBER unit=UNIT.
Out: value=1.35 unit=A
